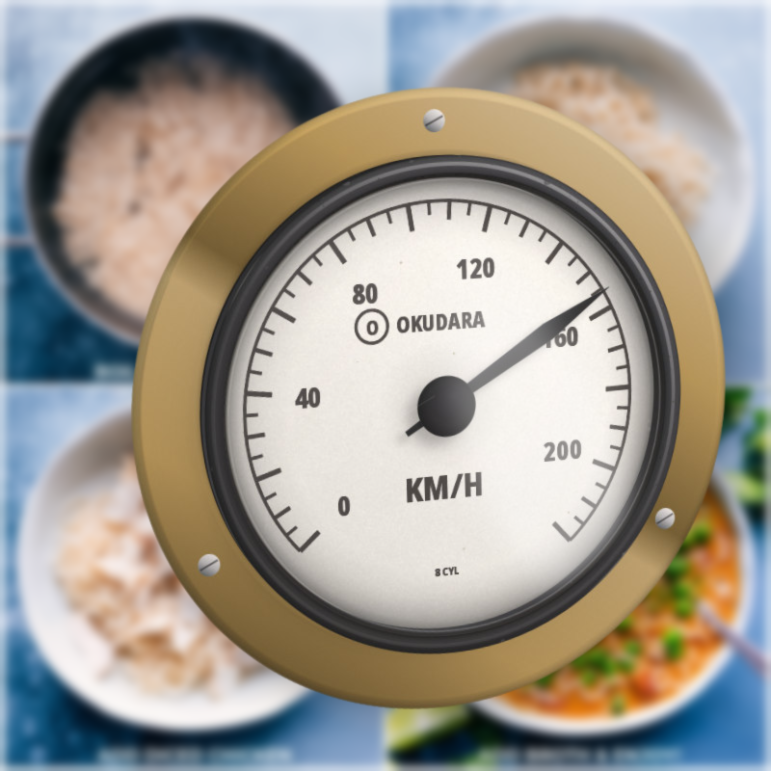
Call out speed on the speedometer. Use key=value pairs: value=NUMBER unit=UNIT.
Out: value=155 unit=km/h
